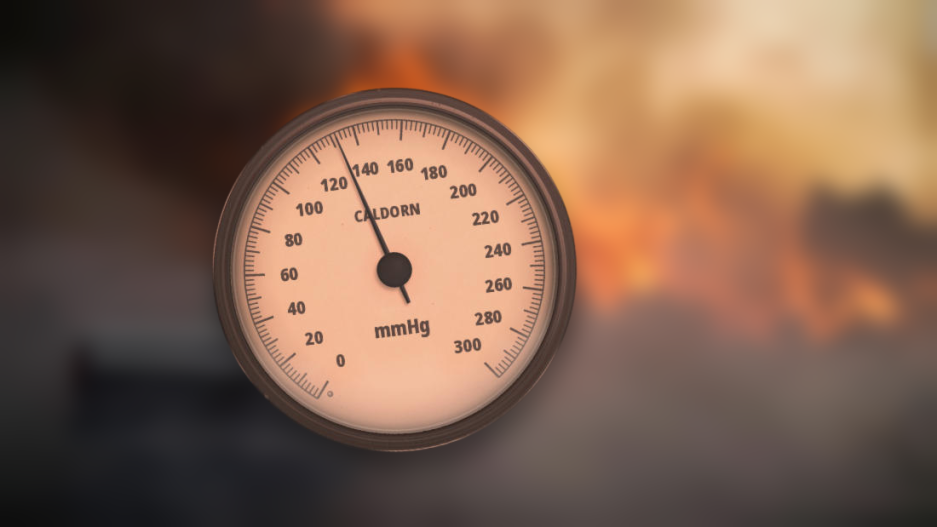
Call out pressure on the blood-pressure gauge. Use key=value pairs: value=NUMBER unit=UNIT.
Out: value=132 unit=mmHg
